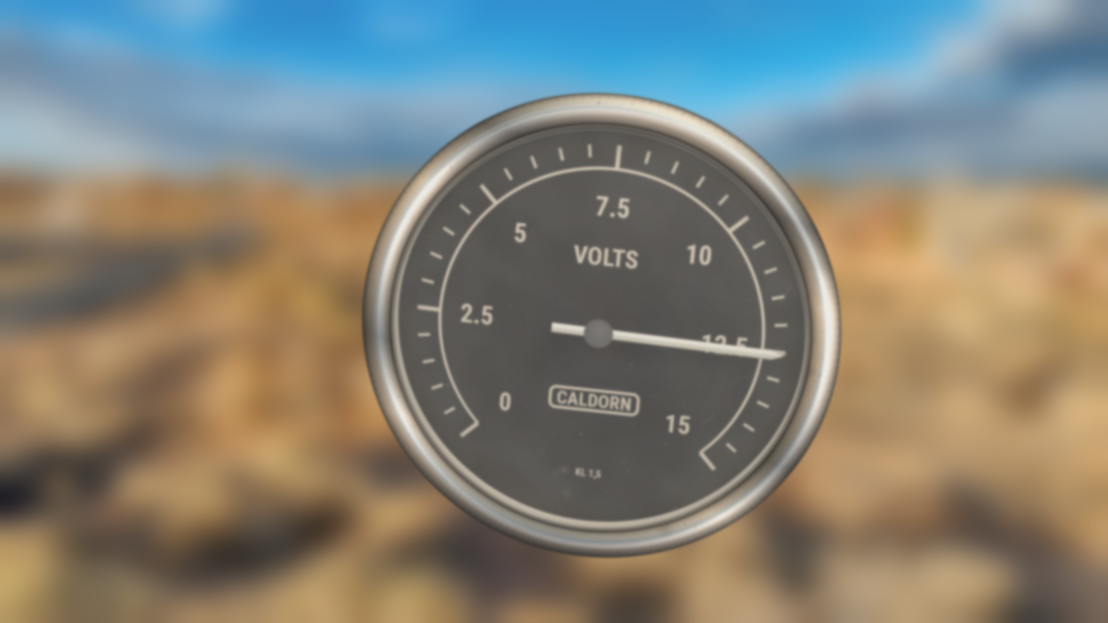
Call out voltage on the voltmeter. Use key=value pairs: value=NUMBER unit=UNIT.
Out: value=12.5 unit=V
